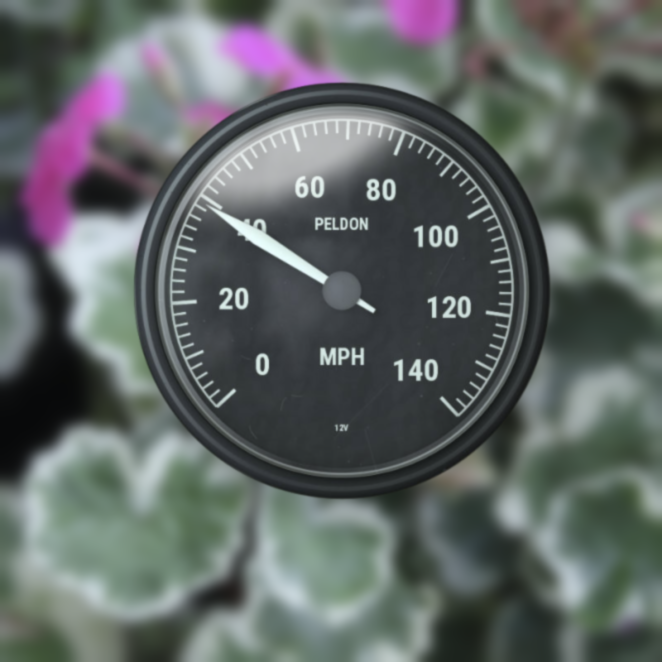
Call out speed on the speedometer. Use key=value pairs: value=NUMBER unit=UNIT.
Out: value=39 unit=mph
